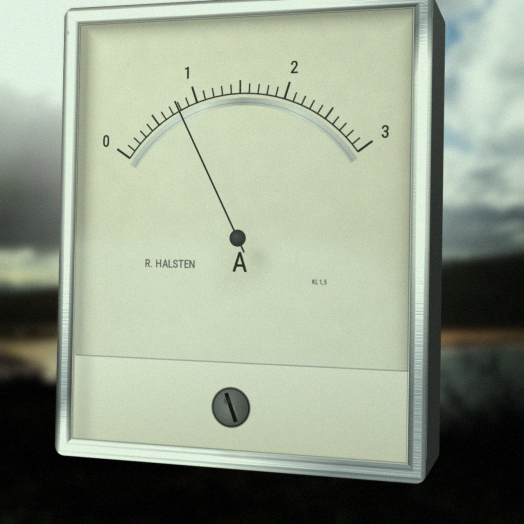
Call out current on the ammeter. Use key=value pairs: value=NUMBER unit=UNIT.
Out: value=0.8 unit=A
